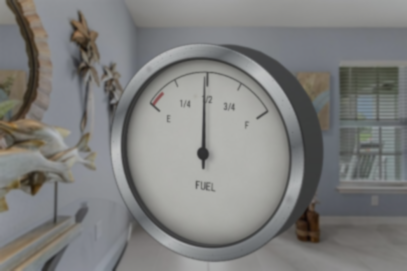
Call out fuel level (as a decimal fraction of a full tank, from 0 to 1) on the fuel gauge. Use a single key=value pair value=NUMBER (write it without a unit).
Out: value=0.5
